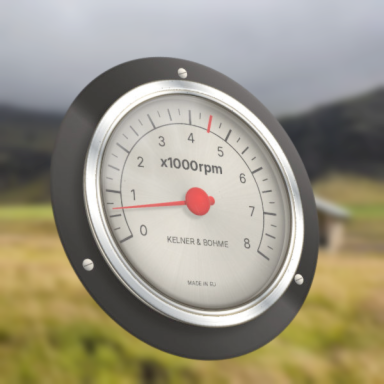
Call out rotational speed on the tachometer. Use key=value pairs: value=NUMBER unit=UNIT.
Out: value=625 unit=rpm
